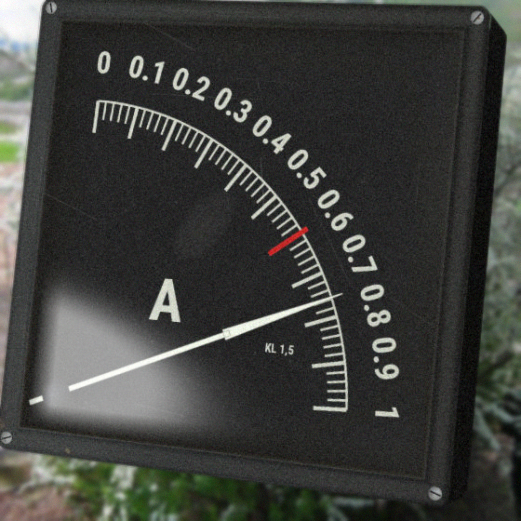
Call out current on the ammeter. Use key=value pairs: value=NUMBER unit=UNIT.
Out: value=0.76 unit=A
